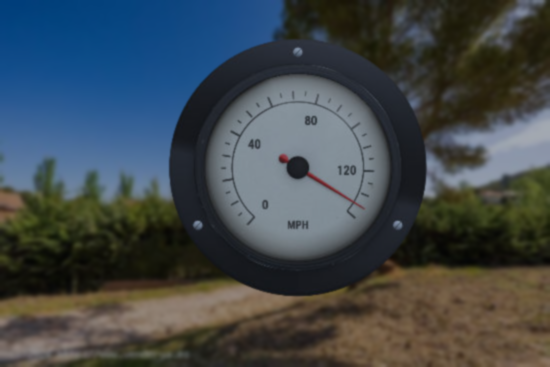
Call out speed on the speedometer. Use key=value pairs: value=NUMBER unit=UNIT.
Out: value=135 unit=mph
